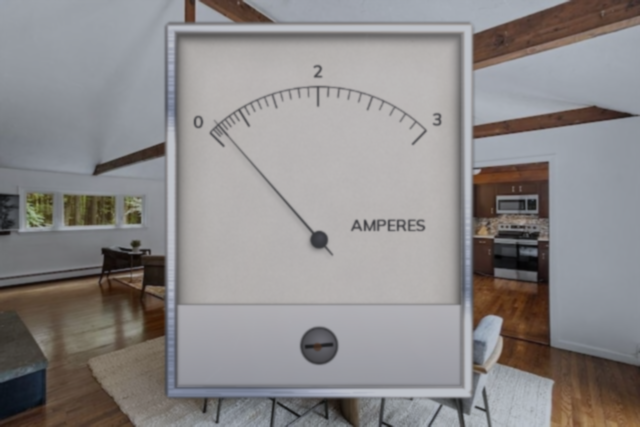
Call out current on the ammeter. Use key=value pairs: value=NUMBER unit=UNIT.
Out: value=0.5 unit=A
